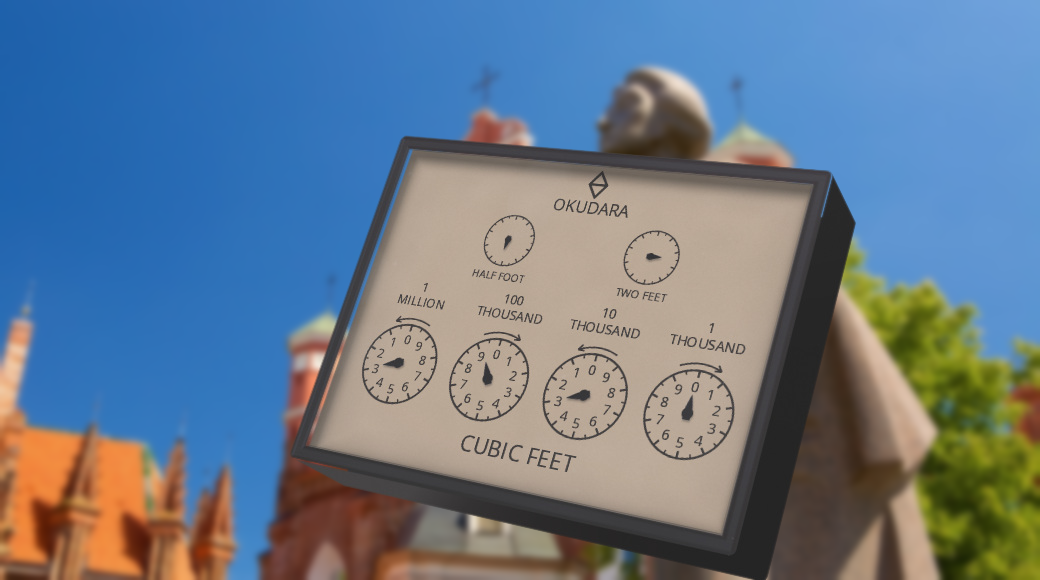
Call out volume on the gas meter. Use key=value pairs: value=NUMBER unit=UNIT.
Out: value=293000 unit=ft³
